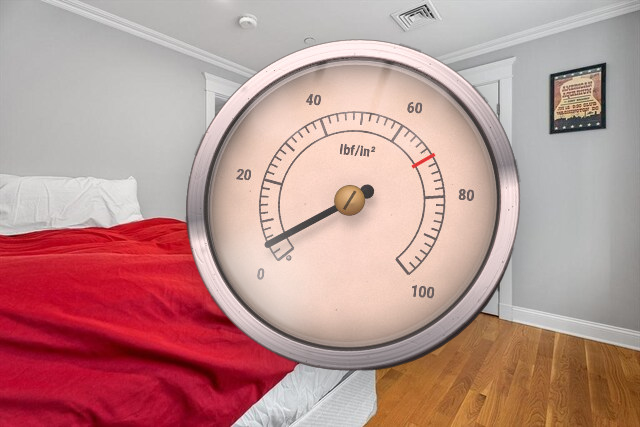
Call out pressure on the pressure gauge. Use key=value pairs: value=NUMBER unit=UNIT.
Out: value=4 unit=psi
